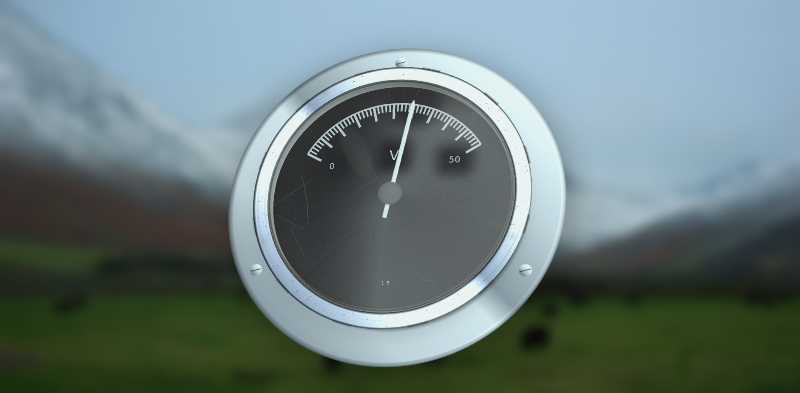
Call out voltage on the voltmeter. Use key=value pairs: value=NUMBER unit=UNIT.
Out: value=30 unit=V
